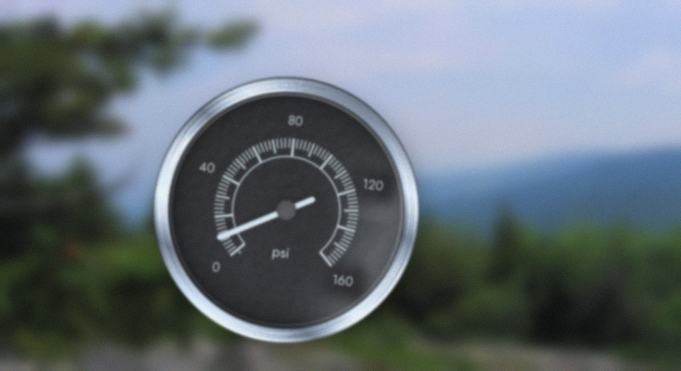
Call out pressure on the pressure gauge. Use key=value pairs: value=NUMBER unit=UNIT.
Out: value=10 unit=psi
